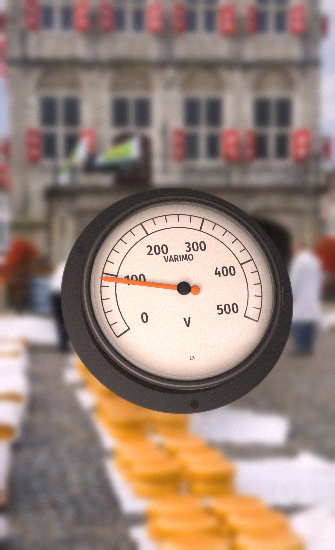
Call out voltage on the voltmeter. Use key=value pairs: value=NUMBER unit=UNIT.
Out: value=90 unit=V
